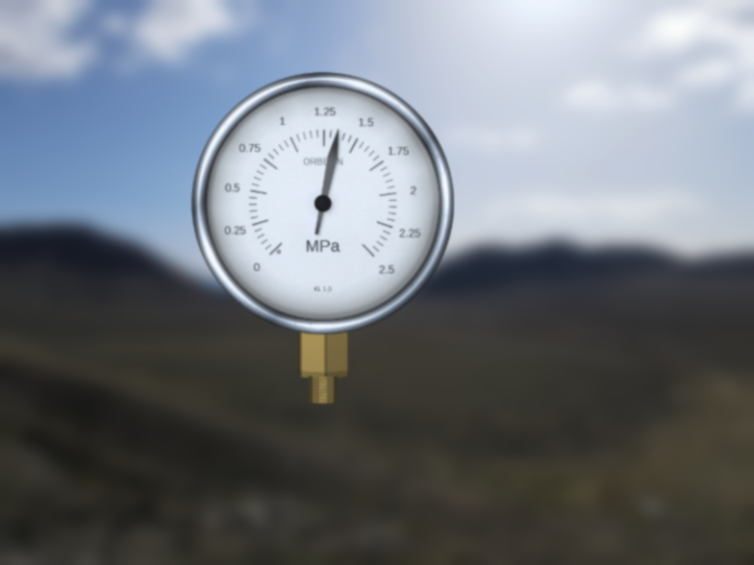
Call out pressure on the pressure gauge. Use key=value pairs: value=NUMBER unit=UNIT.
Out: value=1.35 unit=MPa
